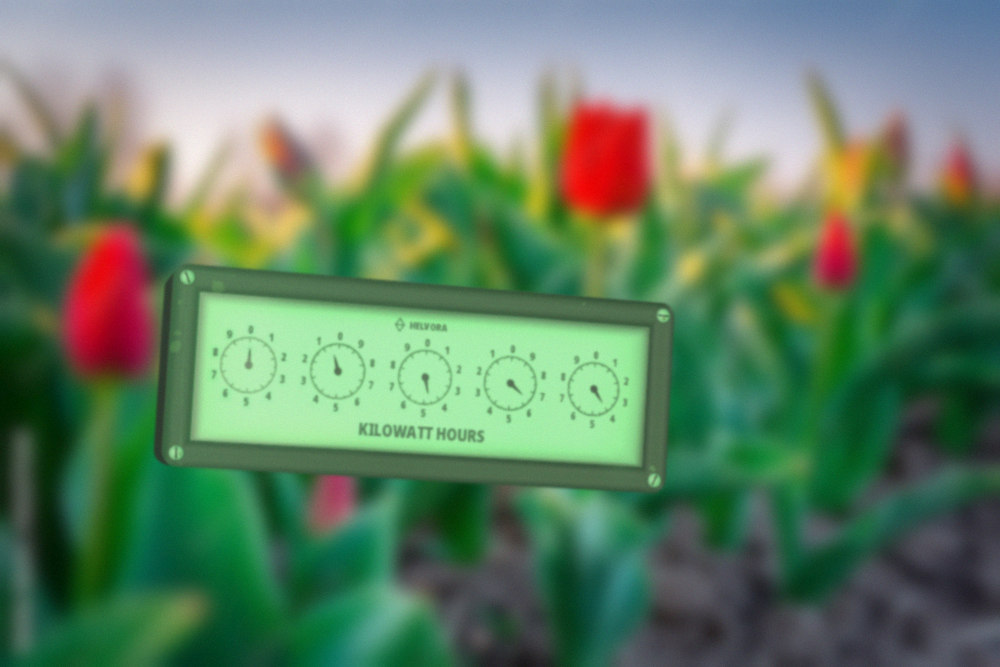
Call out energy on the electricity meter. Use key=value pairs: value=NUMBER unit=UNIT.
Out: value=464 unit=kWh
